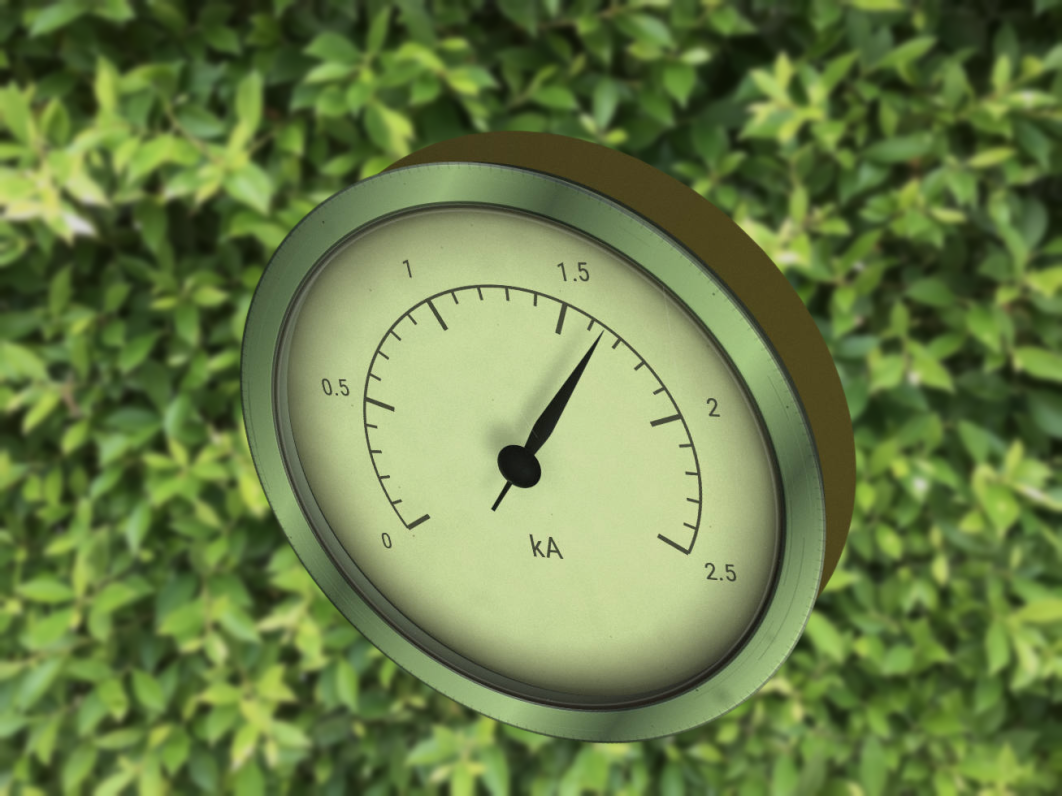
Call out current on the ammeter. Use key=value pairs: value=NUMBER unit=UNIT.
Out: value=1.65 unit=kA
